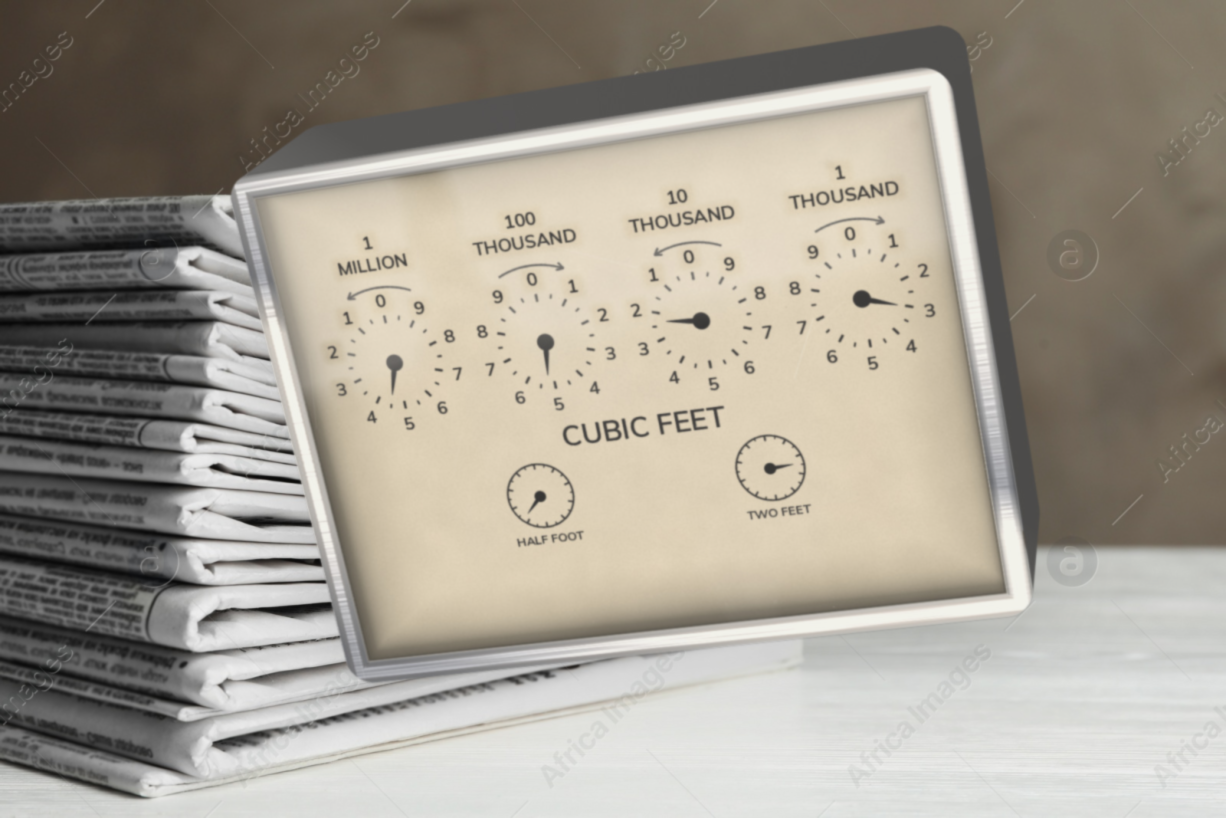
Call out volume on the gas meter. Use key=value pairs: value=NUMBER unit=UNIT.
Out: value=452300 unit=ft³
